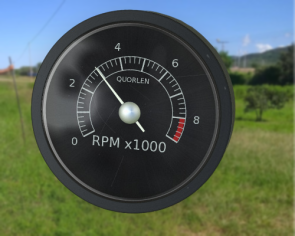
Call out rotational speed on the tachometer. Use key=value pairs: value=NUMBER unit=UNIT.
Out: value=3000 unit=rpm
